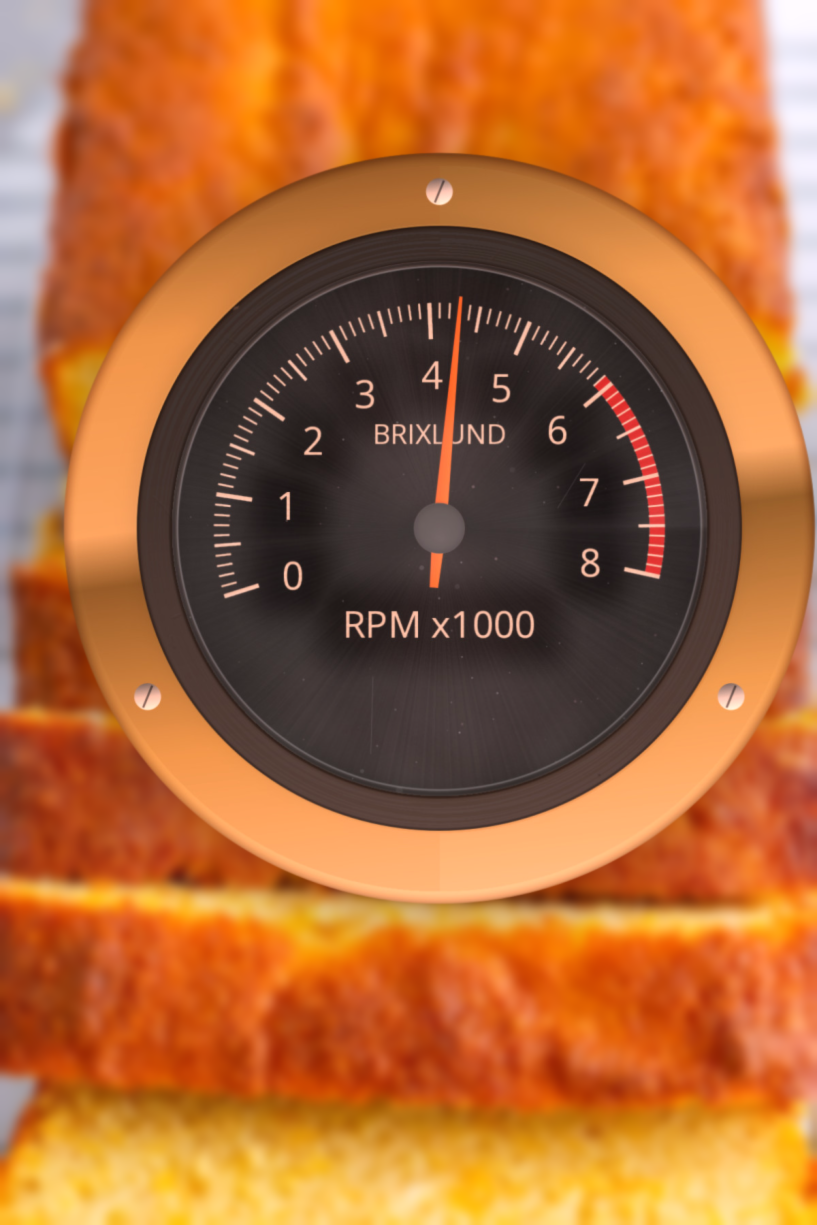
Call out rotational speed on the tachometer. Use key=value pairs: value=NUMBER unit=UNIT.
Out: value=4300 unit=rpm
